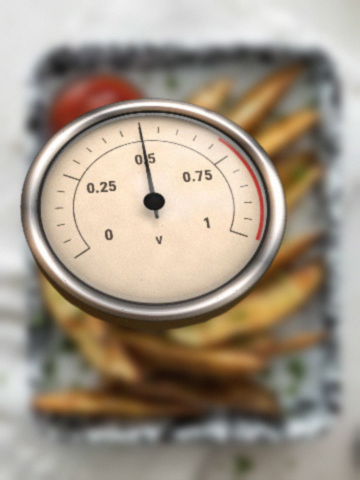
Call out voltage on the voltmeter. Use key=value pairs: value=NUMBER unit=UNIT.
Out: value=0.5 unit=V
